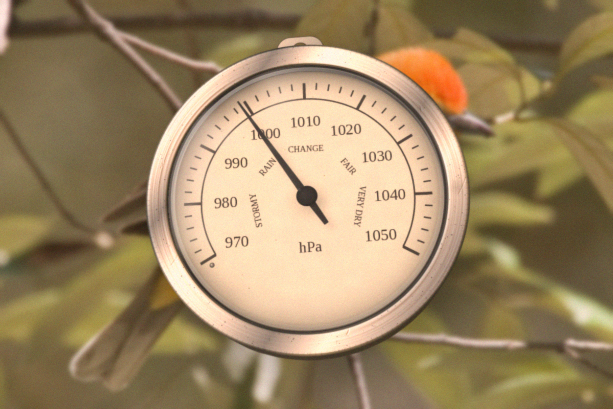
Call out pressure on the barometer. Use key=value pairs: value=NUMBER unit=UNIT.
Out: value=999 unit=hPa
